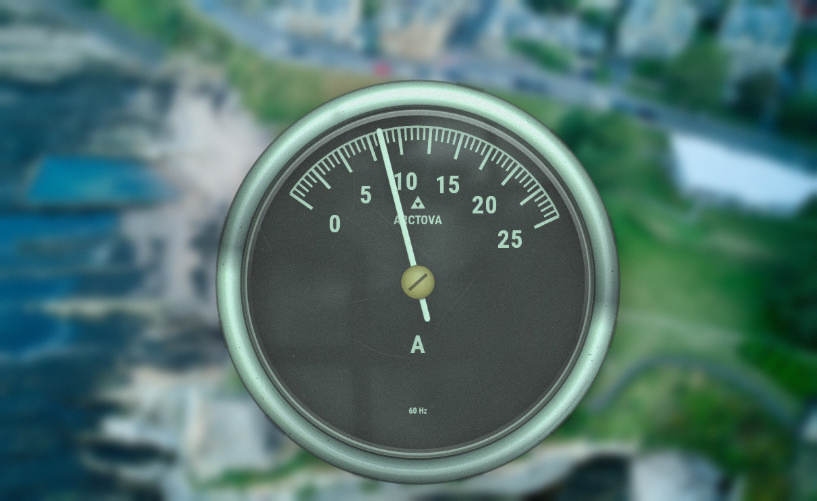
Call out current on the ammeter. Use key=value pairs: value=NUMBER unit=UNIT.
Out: value=8.5 unit=A
